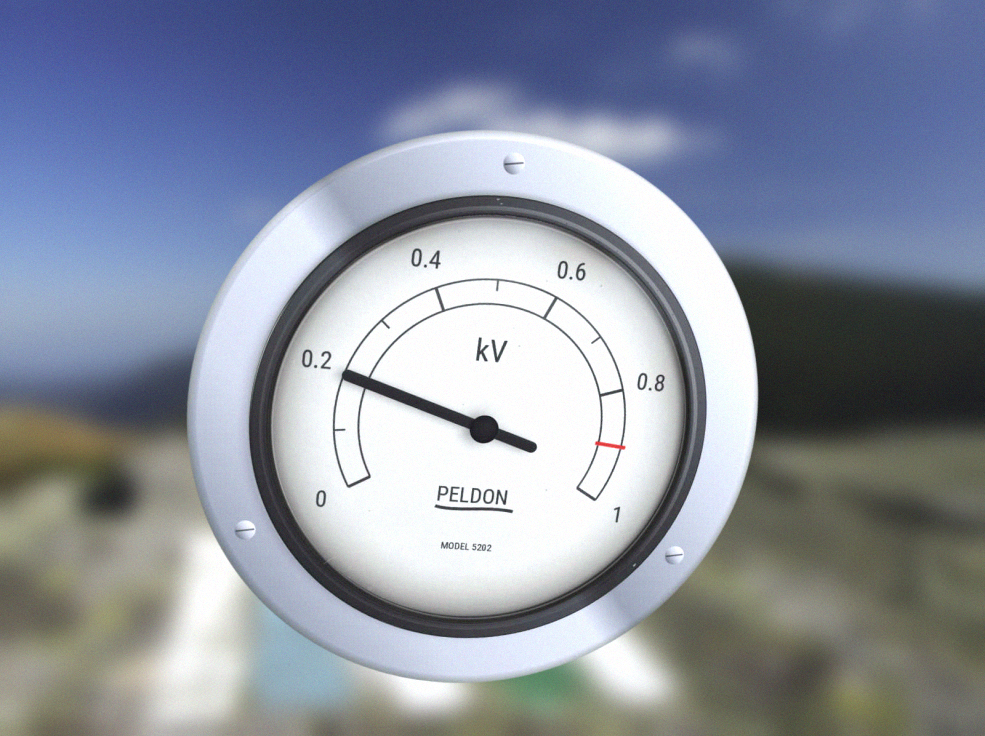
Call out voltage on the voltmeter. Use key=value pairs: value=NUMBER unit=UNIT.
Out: value=0.2 unit=kV
